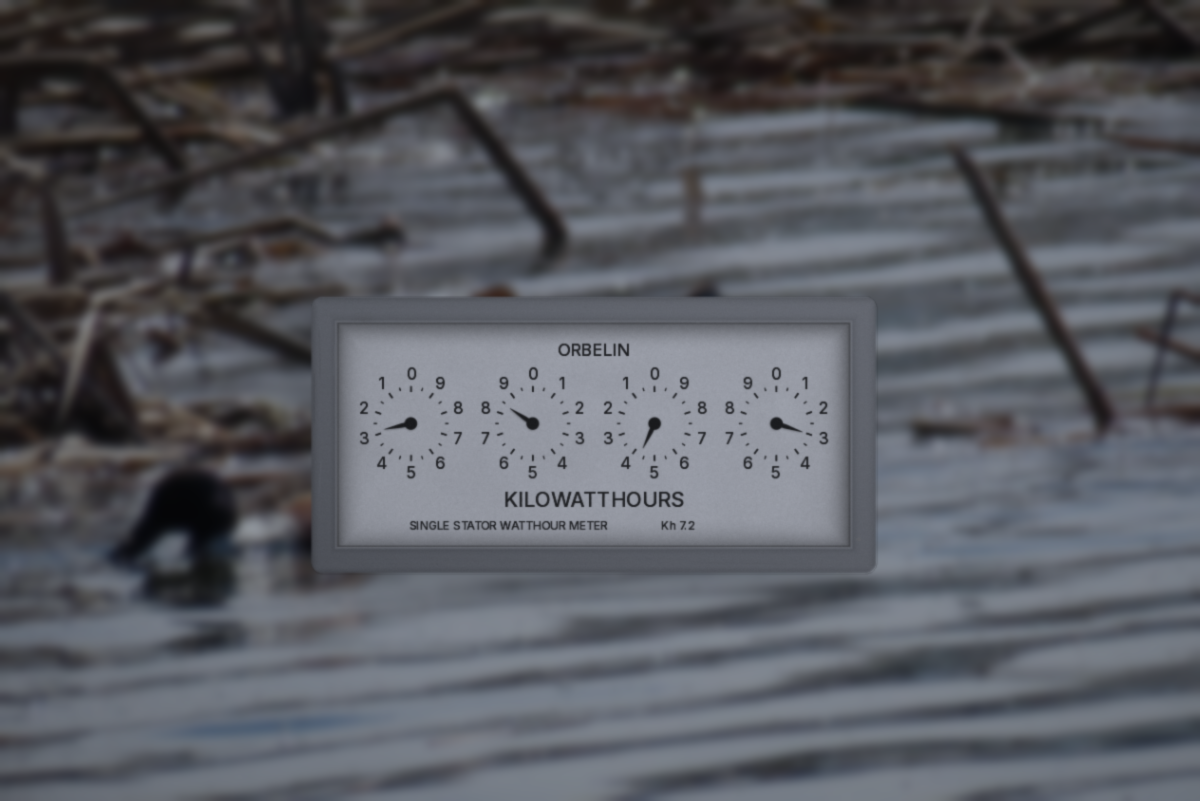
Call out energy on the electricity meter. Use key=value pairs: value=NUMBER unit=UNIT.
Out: value=2843 unit=kWh
